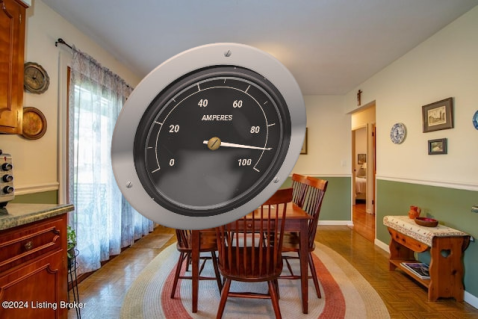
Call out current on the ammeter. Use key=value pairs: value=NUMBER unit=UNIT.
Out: value=90 unit=A
